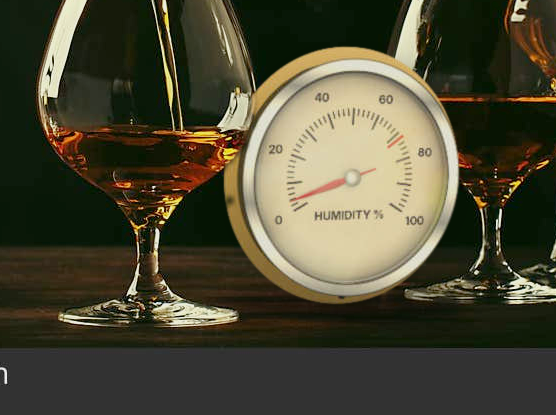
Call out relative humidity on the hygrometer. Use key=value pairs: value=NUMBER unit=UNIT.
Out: value=4 unit=%
